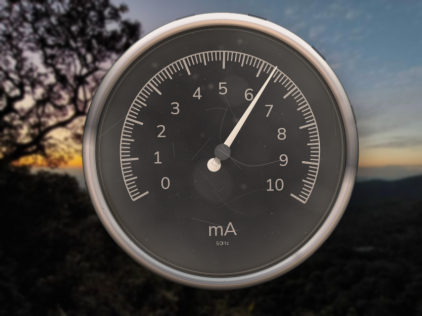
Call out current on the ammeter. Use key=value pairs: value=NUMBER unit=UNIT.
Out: value=6.3 unit=mA
